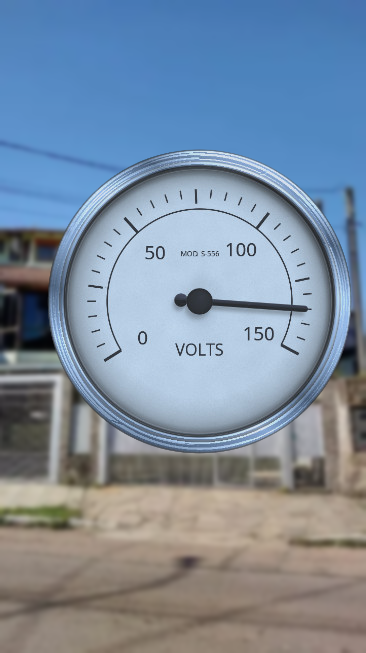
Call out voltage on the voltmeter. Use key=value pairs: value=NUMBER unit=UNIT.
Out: value=135 unit=V
